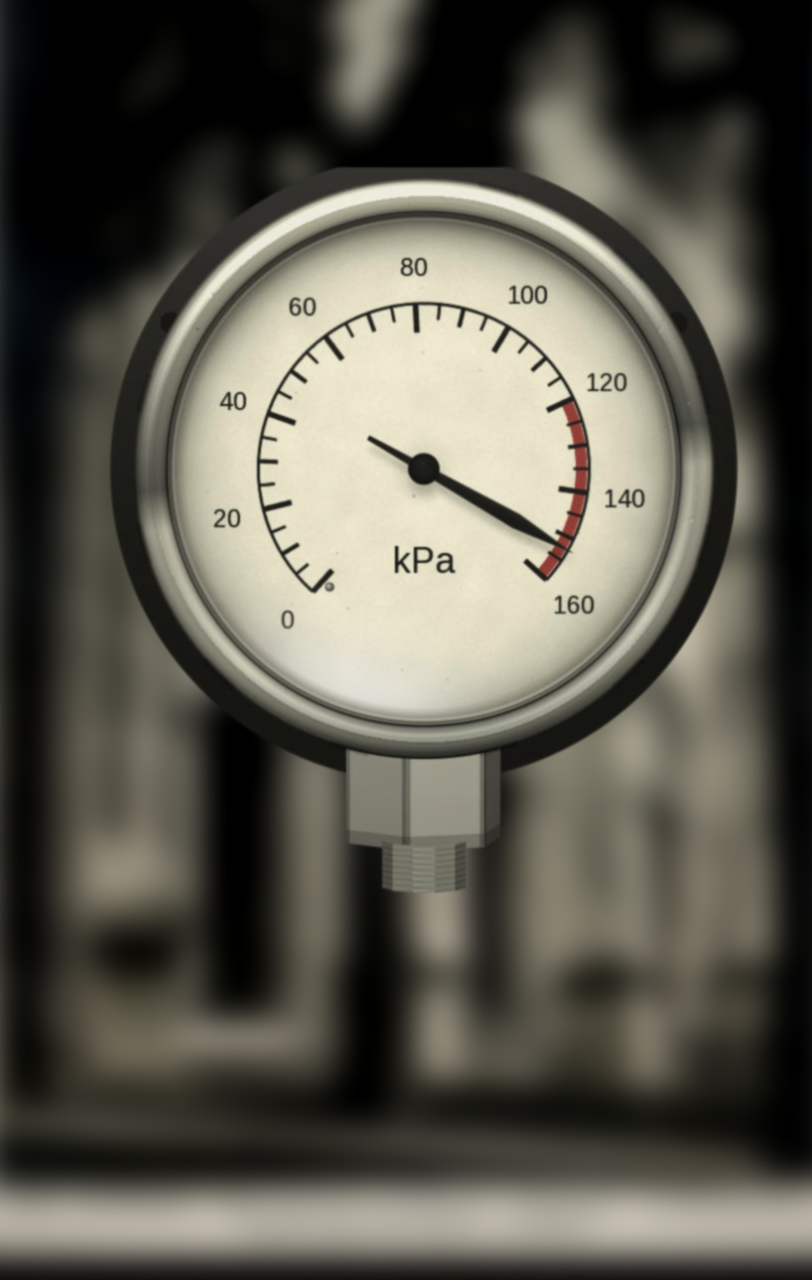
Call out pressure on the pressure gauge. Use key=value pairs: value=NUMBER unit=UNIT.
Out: value=152.5 unit=kPa
